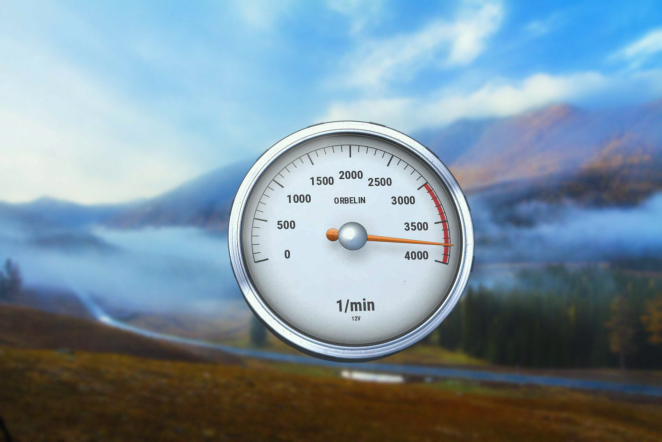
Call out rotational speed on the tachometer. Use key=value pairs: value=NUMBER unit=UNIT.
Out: value=3800 unit=rpm
